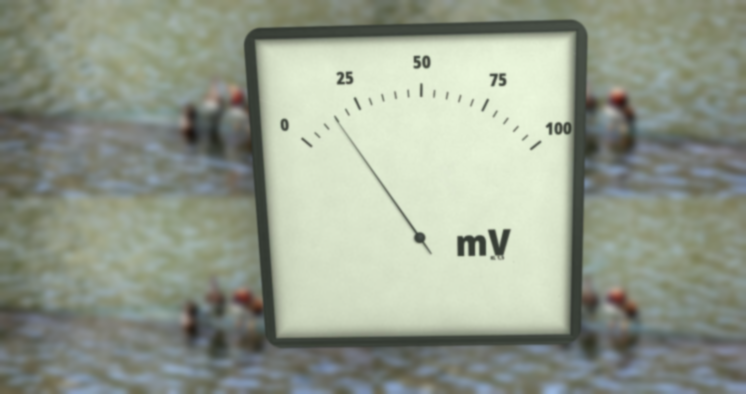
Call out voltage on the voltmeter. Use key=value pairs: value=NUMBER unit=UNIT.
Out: value=15 unit=mV
